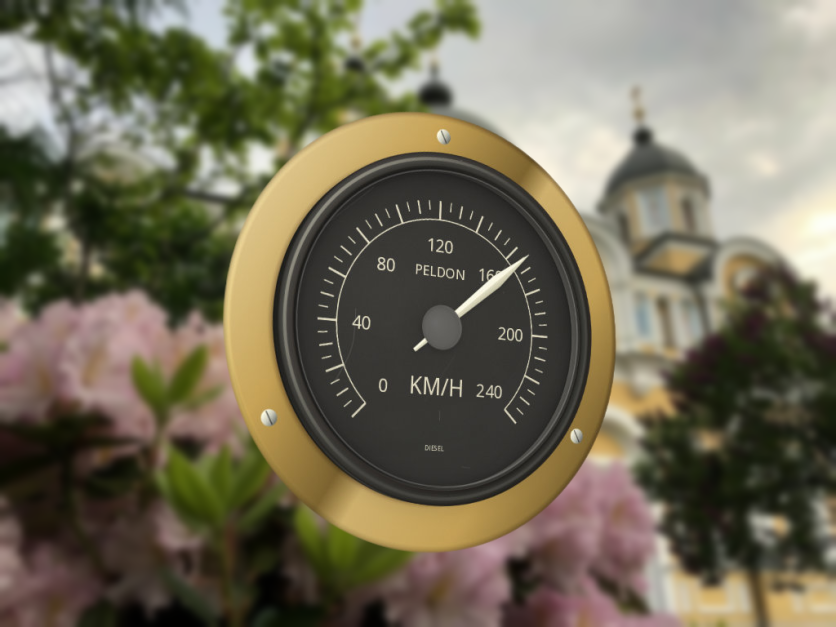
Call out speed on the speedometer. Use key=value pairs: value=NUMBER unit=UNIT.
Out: value=165 unit=km/h
